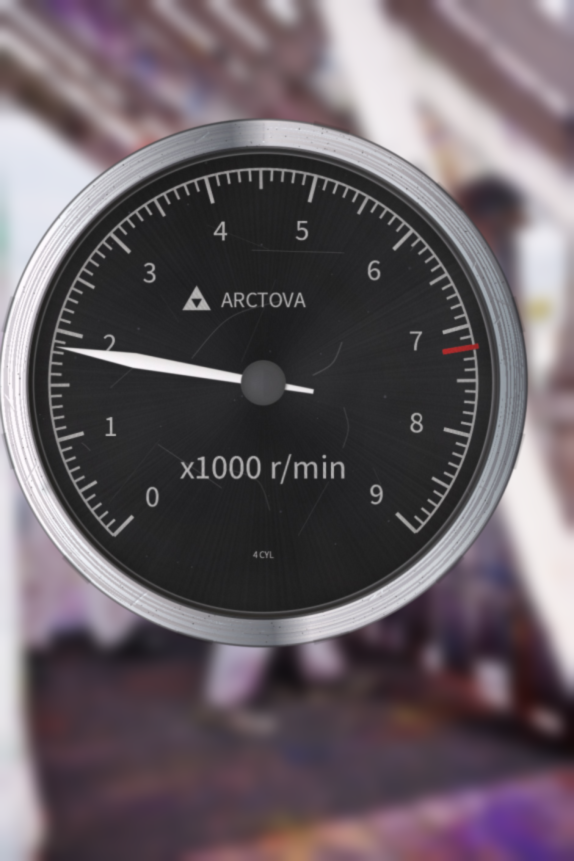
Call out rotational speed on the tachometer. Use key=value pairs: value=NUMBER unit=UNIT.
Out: value=1850 unit=rpm
